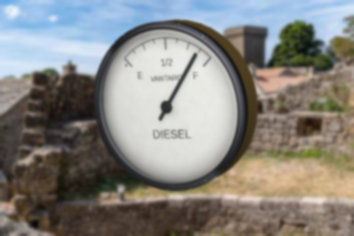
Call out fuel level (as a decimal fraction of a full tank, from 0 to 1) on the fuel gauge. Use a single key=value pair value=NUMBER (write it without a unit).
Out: value=0.875
